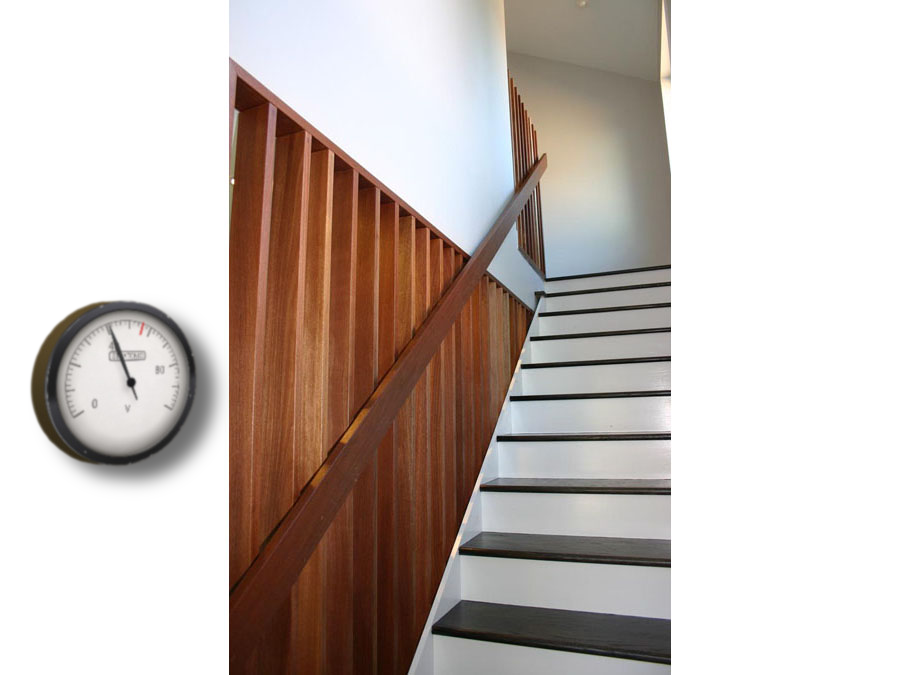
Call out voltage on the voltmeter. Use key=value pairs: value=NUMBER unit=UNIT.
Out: value=40 unit=V
